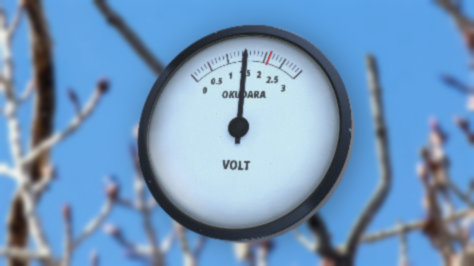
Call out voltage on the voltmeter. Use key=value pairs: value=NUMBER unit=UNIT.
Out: value=1.5 unit=V
